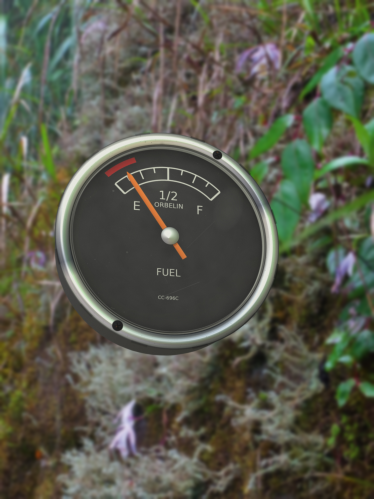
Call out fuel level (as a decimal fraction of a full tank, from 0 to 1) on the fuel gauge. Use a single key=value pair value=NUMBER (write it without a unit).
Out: value=0.125
